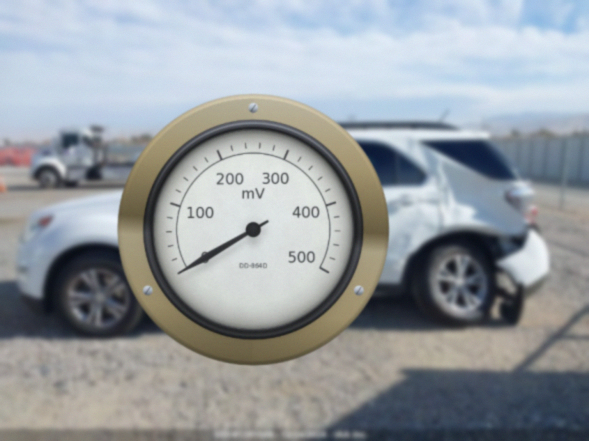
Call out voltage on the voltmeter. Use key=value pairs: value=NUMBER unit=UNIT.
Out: value=0 unit=mV
